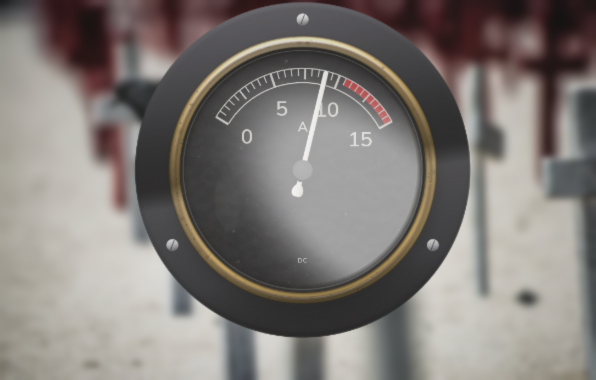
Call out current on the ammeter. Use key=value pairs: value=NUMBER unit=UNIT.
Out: value=9 unit=A
